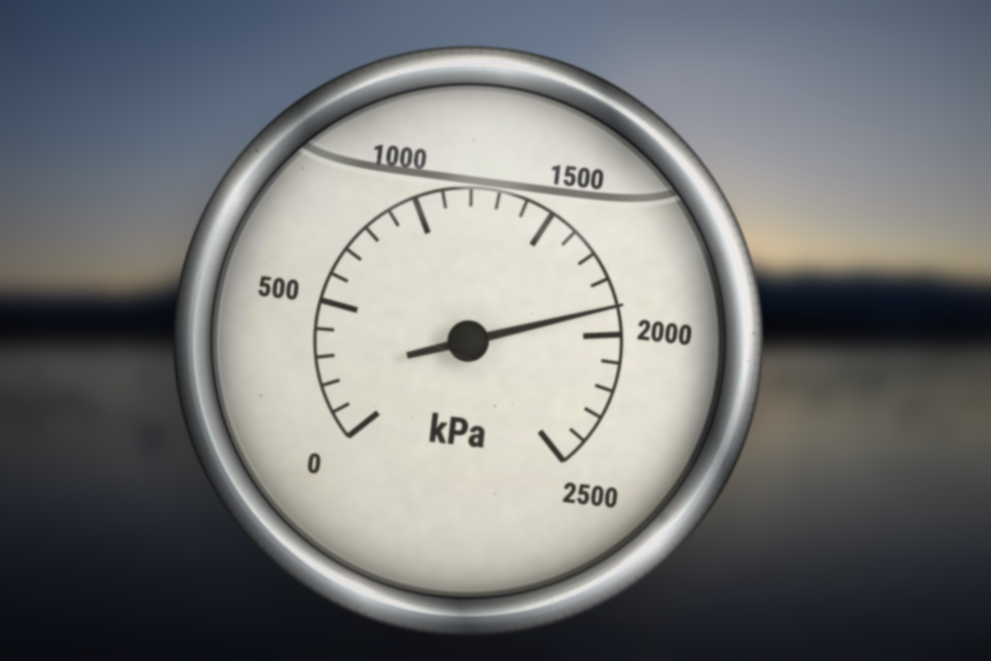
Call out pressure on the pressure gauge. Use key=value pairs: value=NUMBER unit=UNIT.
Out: value=1900 unit=kPa
